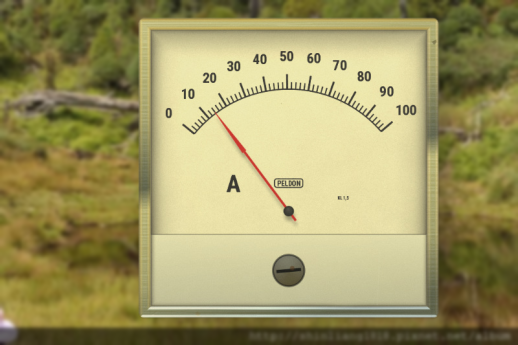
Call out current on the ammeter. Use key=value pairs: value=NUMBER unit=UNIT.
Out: value=14 unit=A
